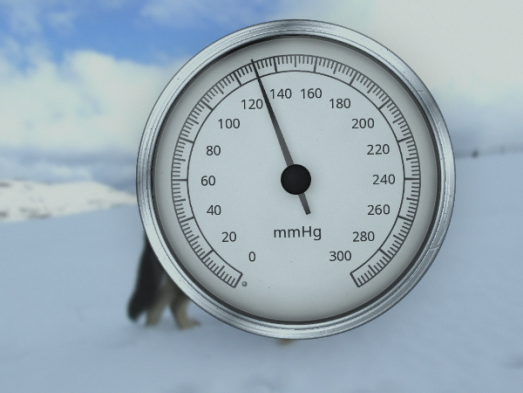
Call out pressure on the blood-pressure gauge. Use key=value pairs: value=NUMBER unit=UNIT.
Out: value=130 unit=mmHg
